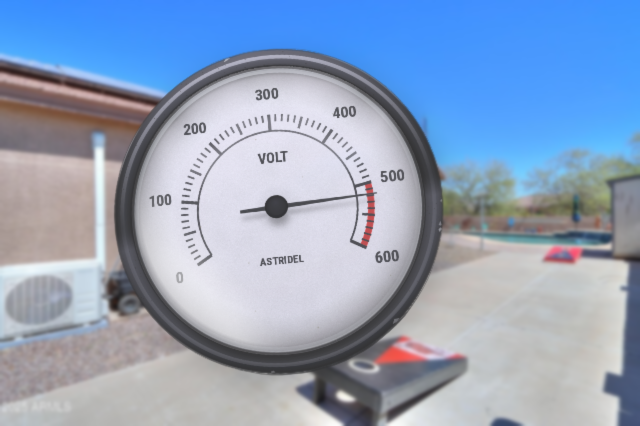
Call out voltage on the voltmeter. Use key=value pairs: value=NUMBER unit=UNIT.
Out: value=520 unit=V
